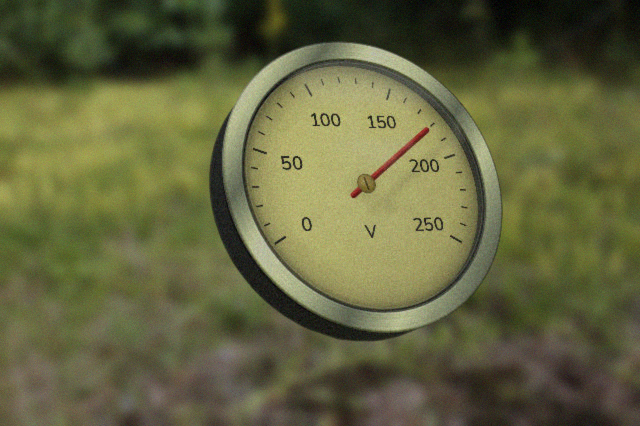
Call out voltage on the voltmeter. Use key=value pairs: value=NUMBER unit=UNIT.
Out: value=180 unit=V
